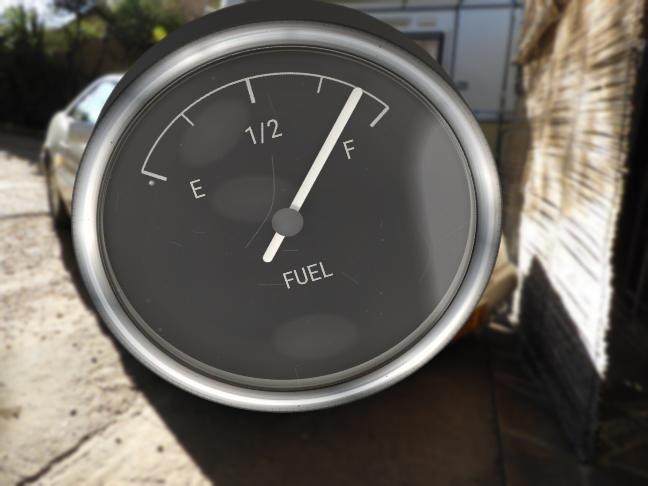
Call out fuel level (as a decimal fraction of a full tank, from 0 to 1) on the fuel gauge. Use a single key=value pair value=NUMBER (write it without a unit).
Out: value=0.875
